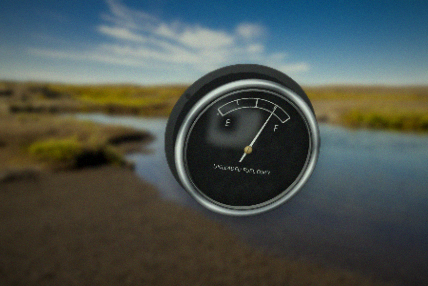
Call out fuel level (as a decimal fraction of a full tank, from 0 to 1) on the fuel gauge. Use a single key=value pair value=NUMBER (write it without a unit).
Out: value=0.75
